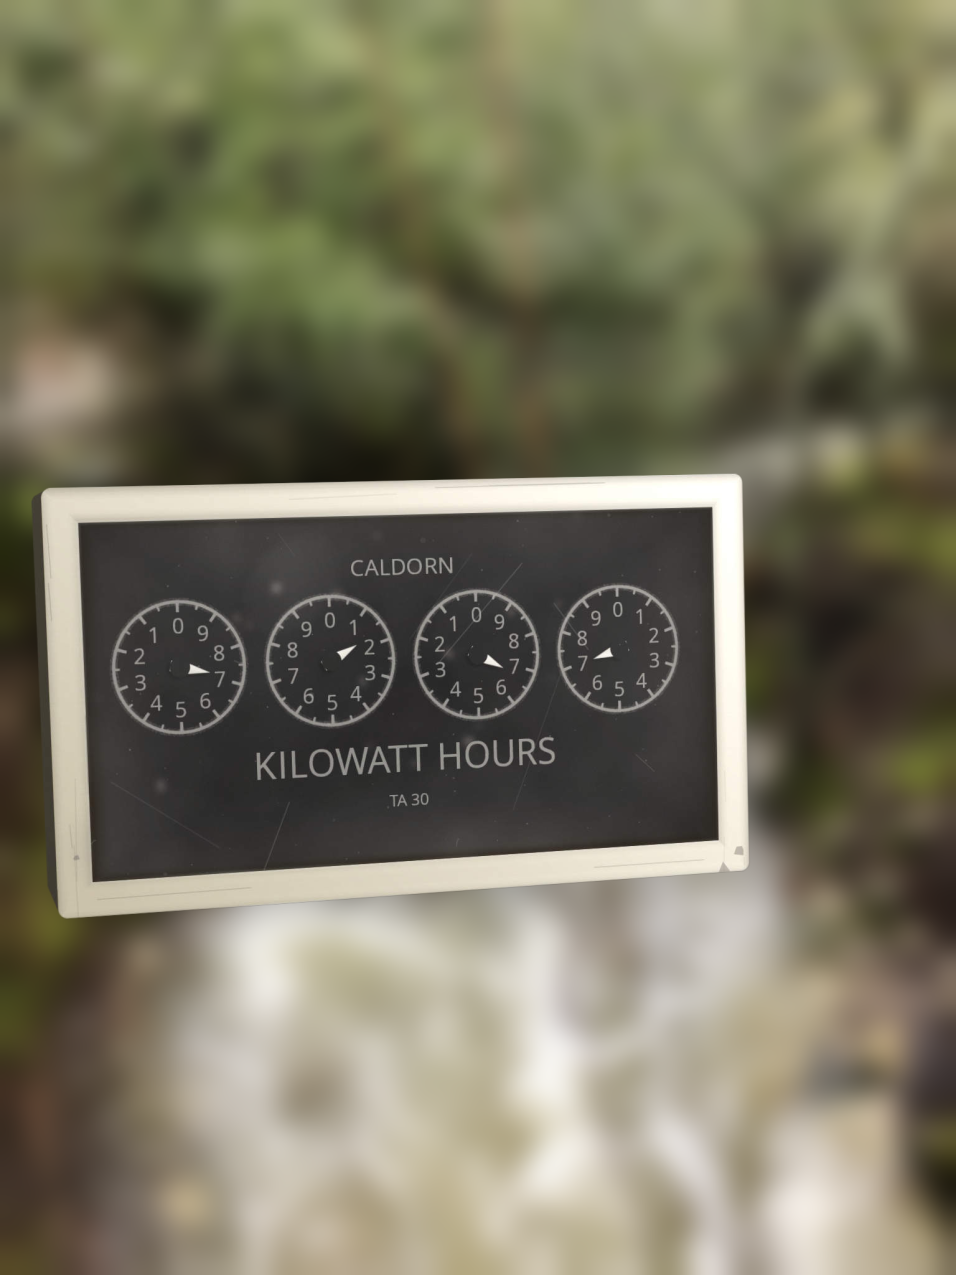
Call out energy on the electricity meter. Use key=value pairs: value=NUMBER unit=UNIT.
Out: value=7167 unit=kWh
